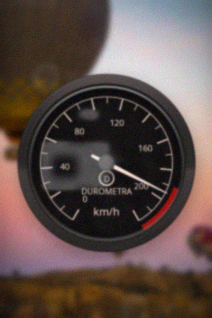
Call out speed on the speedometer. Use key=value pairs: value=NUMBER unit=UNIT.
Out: value=195 unit=km/h
